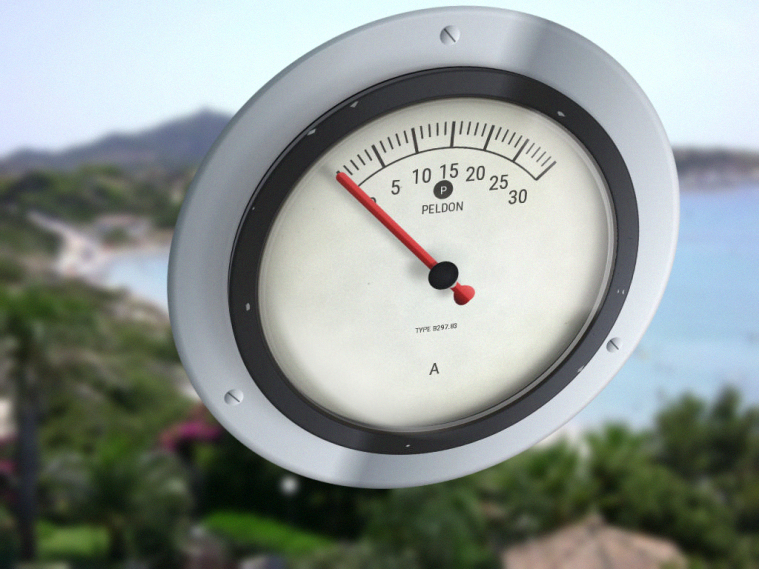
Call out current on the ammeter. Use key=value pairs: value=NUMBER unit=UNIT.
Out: value=0 unit=A
